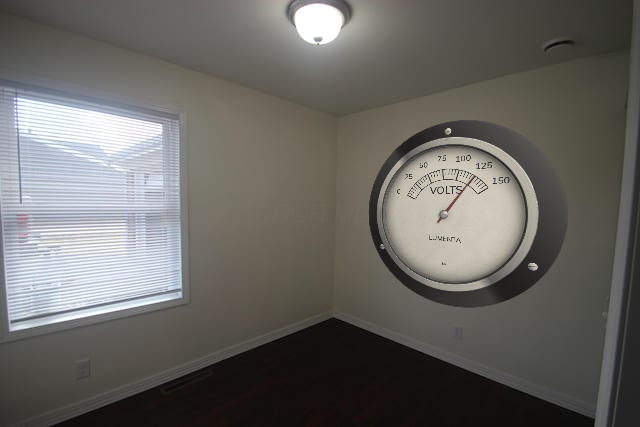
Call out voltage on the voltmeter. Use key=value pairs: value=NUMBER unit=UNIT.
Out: value=125 unit=V
